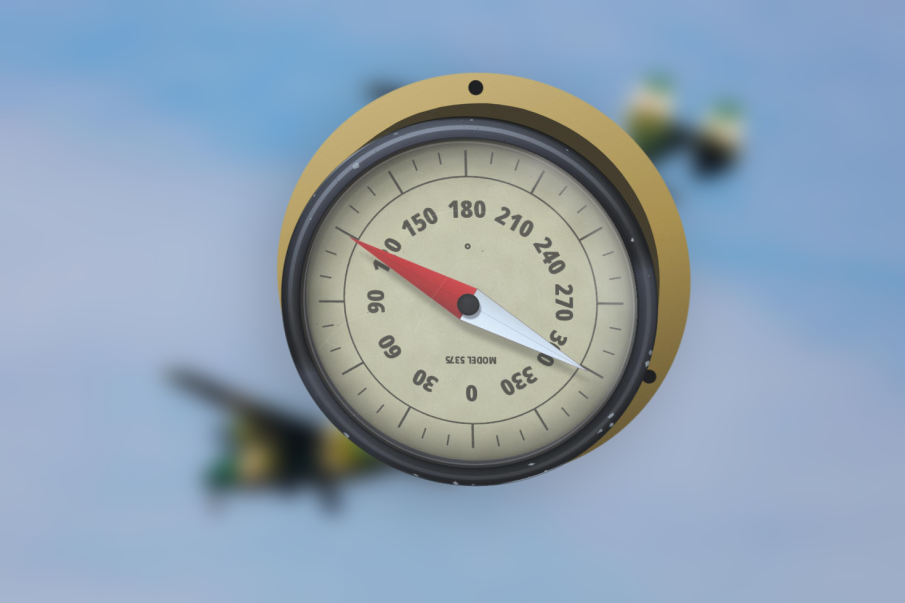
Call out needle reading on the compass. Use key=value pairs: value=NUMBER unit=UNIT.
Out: value=120 unit=°
